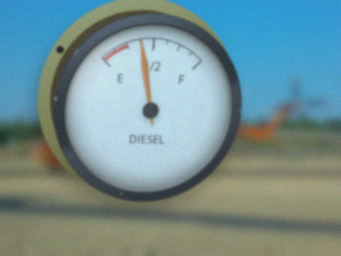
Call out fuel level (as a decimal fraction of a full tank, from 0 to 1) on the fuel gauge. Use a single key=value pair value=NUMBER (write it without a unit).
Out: value=0.375
